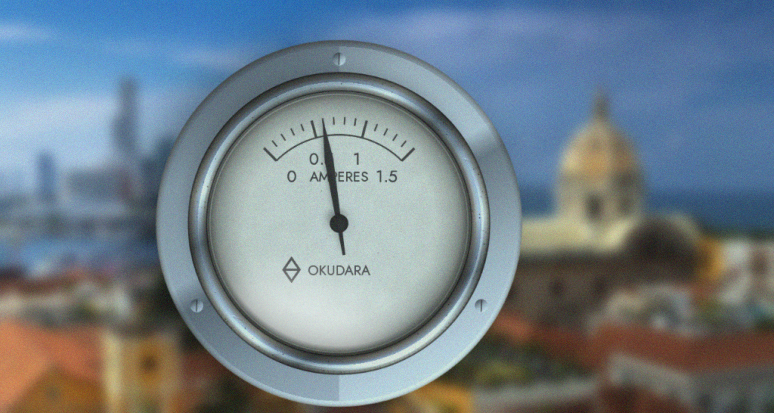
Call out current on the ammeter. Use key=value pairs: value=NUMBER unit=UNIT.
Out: value=0.6 unit=A
